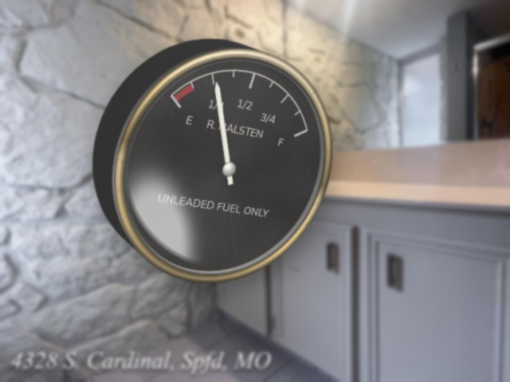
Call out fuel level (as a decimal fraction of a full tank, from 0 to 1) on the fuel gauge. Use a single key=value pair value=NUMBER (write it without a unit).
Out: value=0.25
